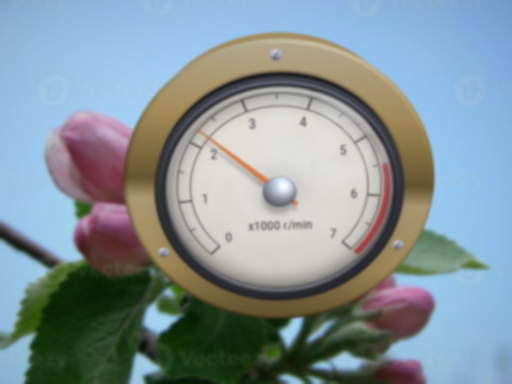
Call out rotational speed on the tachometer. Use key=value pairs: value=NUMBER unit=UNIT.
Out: value=2250 unit=rpm
